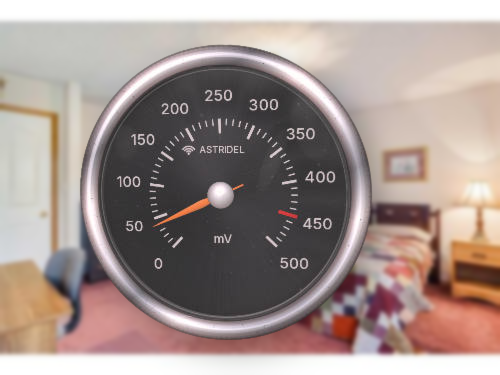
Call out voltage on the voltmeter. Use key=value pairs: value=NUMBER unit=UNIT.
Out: value=40 unit=mV
